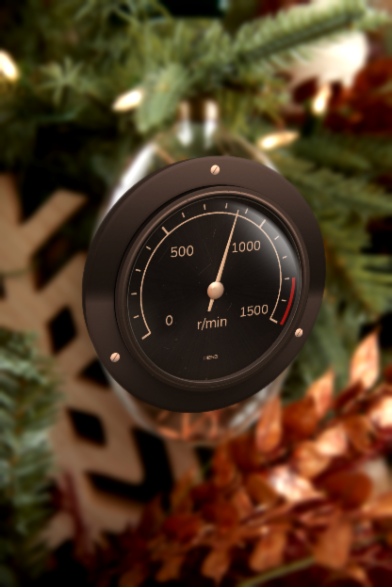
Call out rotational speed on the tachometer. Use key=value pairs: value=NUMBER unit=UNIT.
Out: value=850 unit=rpm
